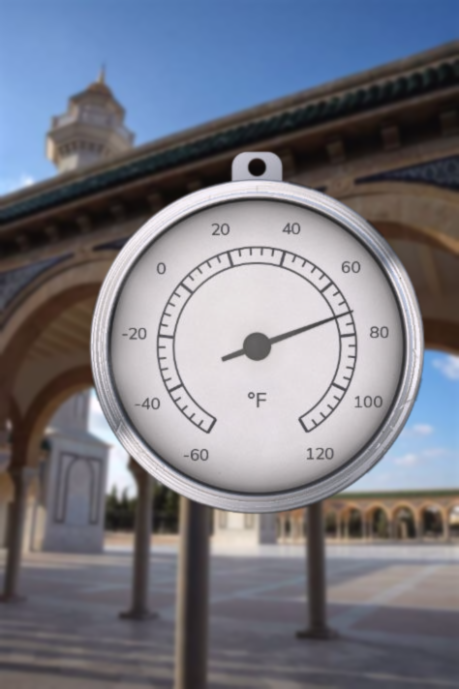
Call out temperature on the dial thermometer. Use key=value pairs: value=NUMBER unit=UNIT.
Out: value=72 unit=°F
